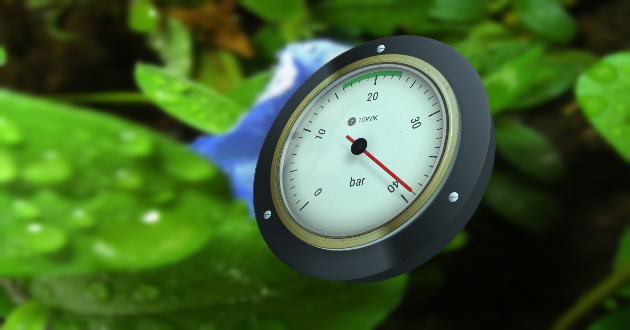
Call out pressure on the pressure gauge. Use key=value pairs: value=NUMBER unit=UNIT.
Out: value=39 unit=bar
